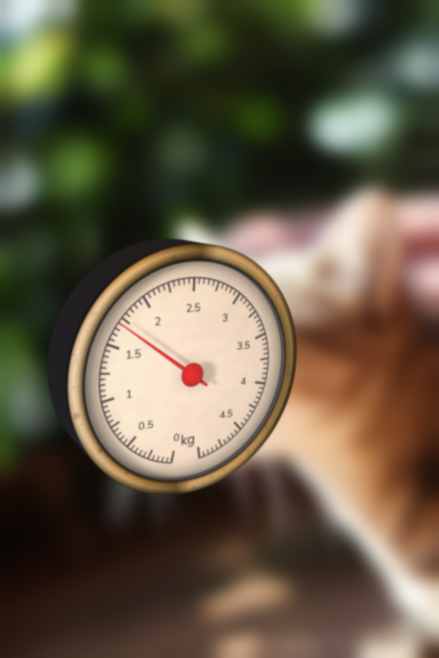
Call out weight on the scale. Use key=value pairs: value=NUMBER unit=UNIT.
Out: value=1.7 unit=kg
